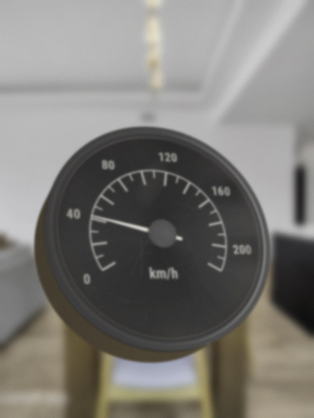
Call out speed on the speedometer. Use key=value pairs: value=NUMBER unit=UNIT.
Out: value=40 unit=km/h
